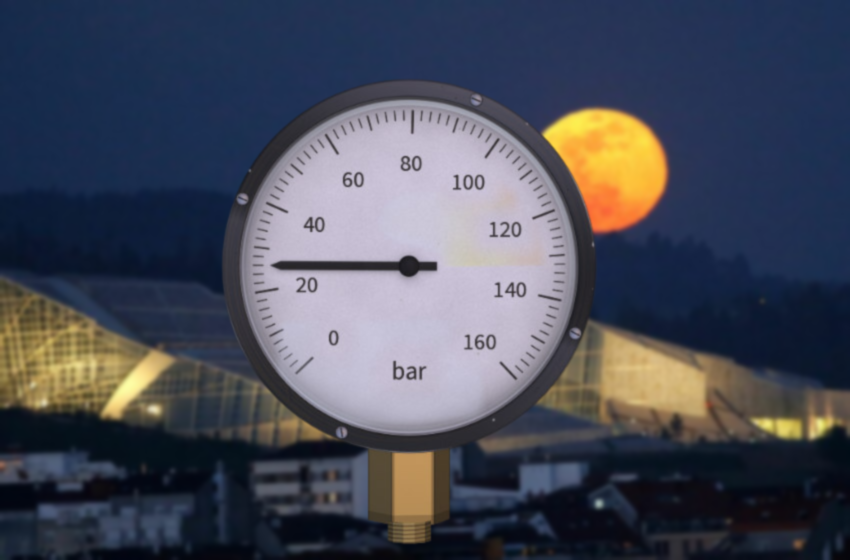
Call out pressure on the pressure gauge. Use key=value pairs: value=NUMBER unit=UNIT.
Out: value=26 unit=bar
